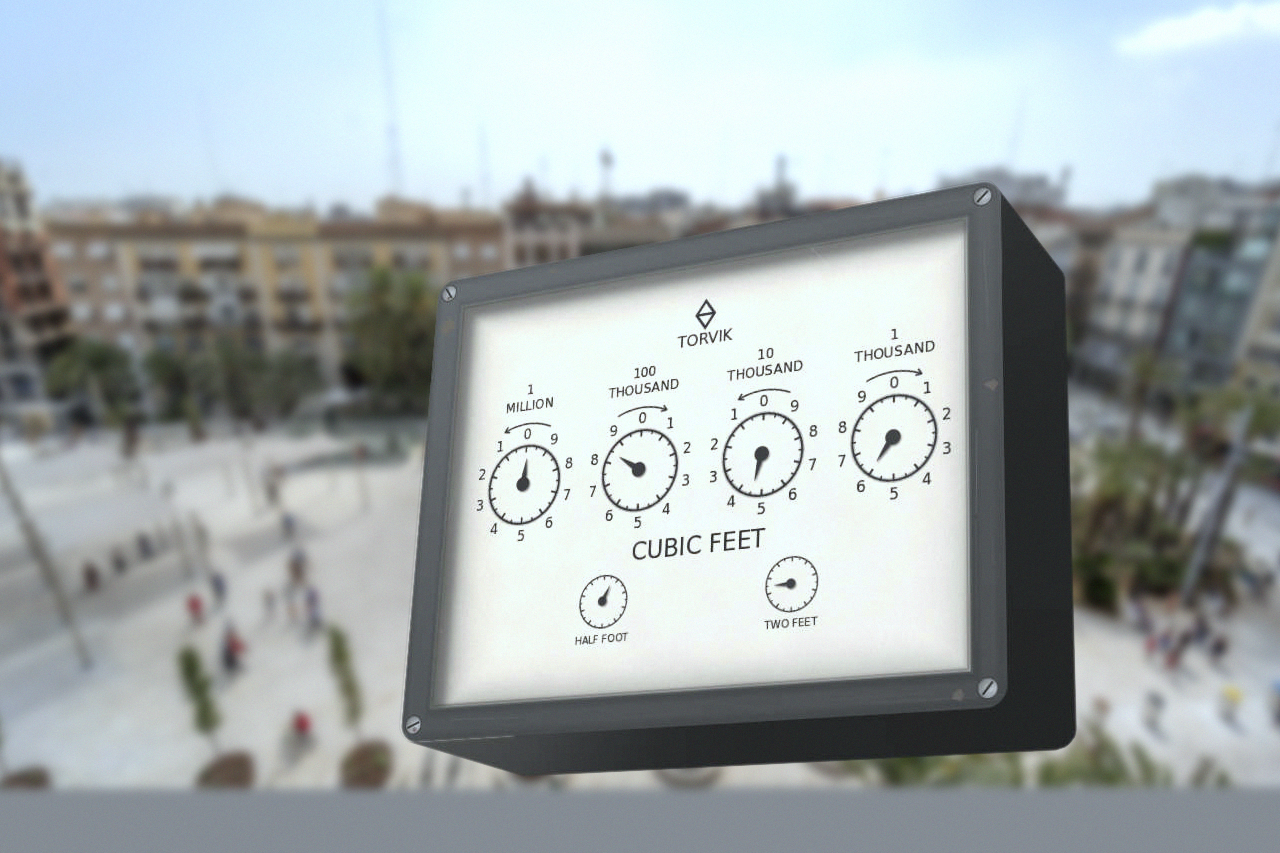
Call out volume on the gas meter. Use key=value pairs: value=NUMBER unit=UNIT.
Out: value=984600 unit=ft³
